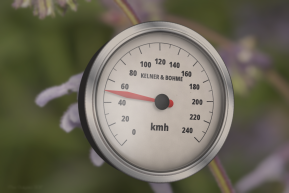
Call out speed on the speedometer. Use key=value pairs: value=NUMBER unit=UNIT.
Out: value=50 unit=km/h
